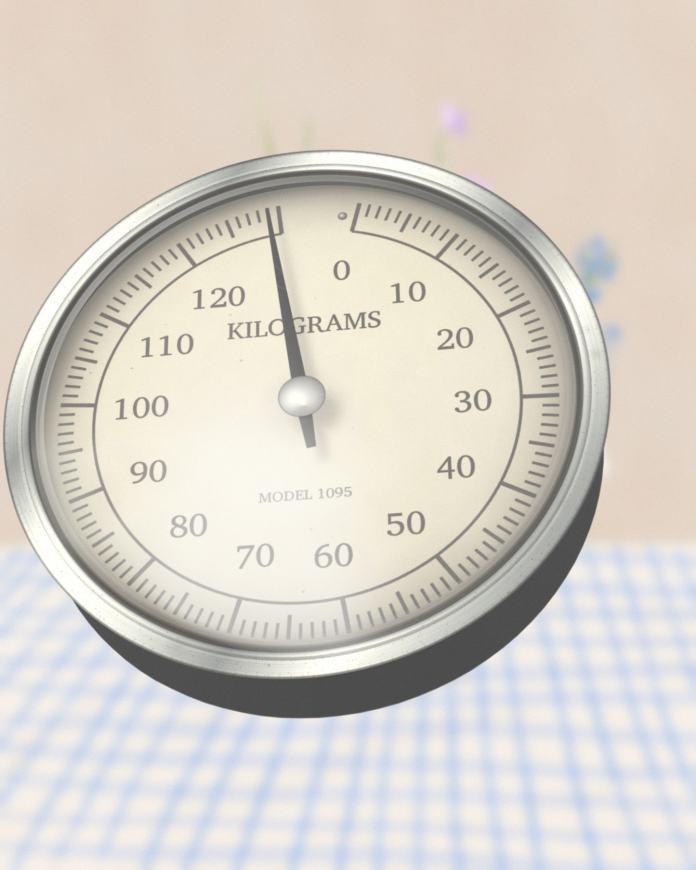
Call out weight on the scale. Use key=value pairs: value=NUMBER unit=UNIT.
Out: value=129 unit=kg
